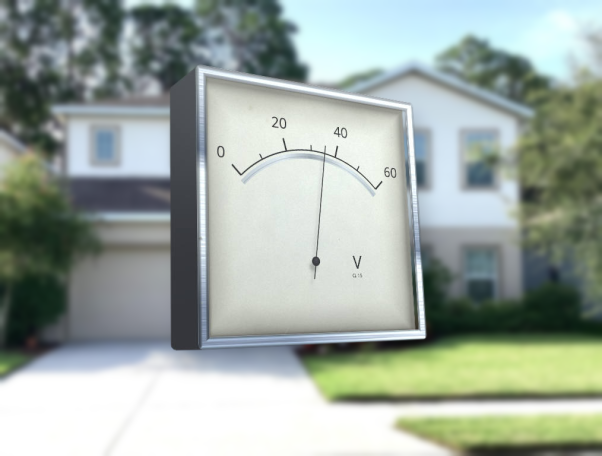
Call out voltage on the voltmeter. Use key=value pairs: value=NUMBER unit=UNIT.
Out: value=35 unit=V
